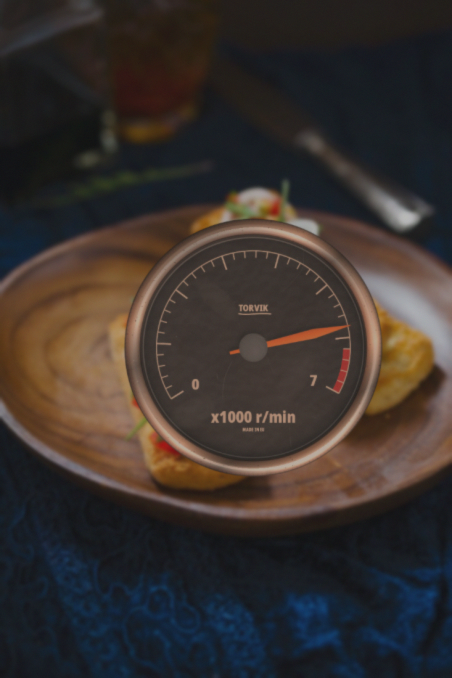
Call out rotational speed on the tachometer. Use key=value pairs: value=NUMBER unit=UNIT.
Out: value=5800 unit=rpm
